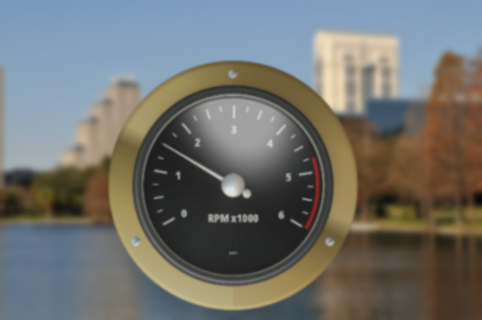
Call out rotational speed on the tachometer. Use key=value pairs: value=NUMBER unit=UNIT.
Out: value=1500 unit=rpm
